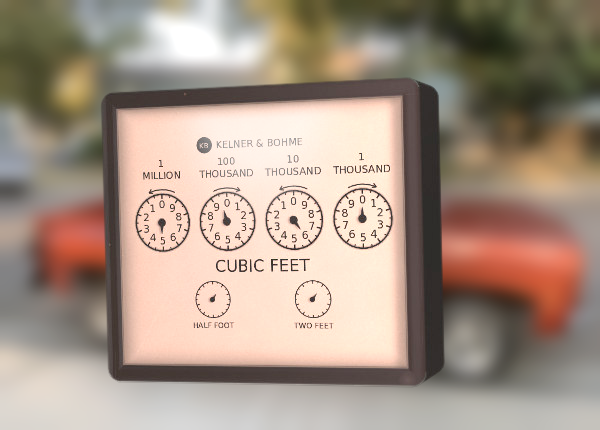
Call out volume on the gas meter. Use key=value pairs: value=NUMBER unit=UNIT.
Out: value=496000 unit=ft³
